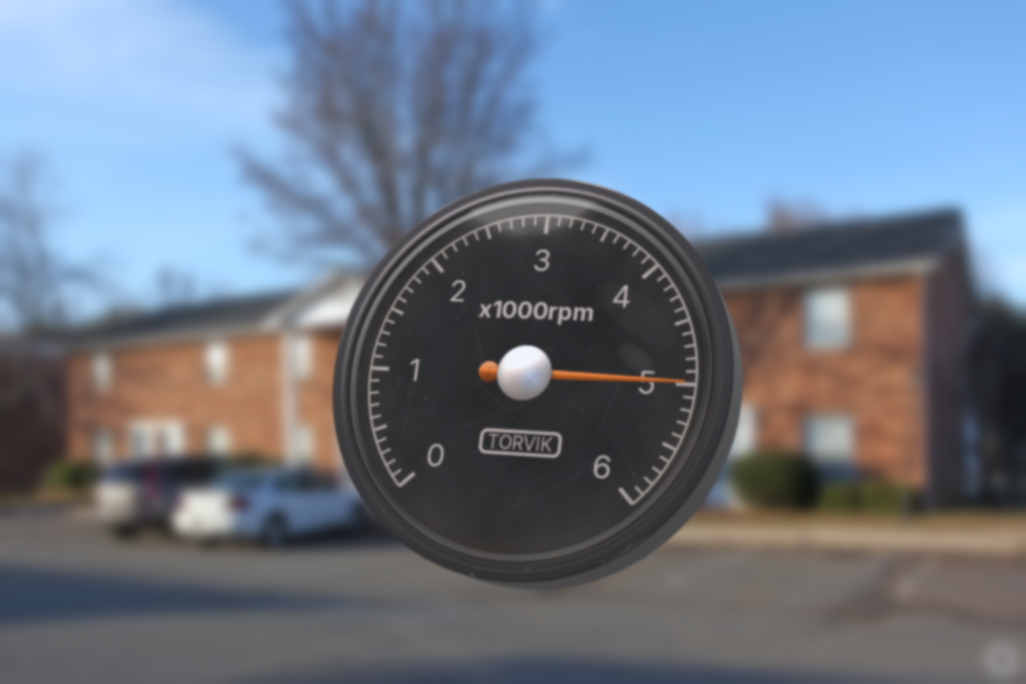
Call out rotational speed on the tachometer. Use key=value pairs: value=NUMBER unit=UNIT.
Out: value=5000 unit=rpm
